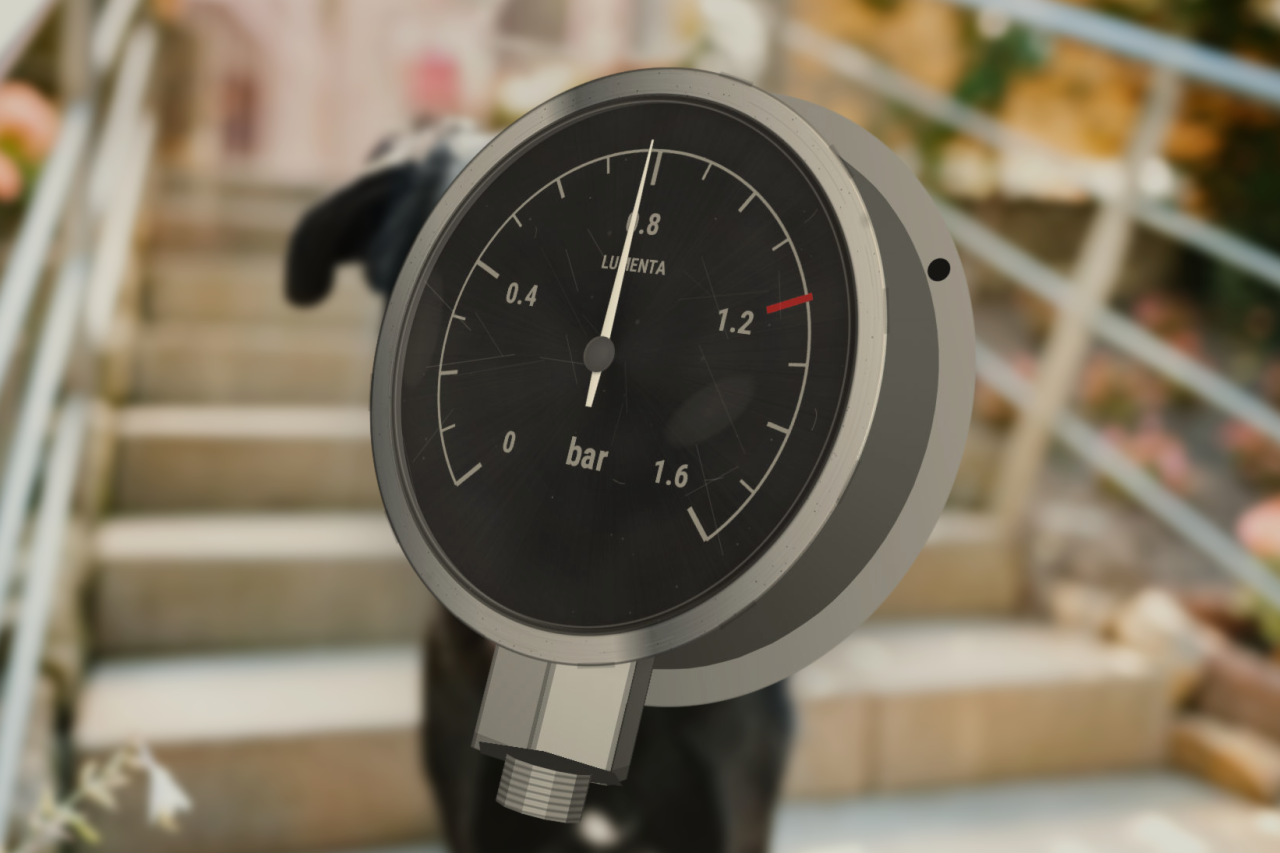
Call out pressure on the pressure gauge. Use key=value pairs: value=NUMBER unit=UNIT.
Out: value=0.8 unit=bar
